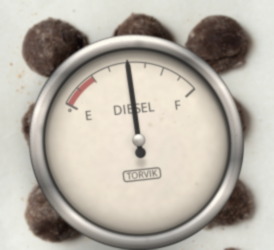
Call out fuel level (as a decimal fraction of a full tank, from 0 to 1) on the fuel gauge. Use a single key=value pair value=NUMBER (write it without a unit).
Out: value=0.5
